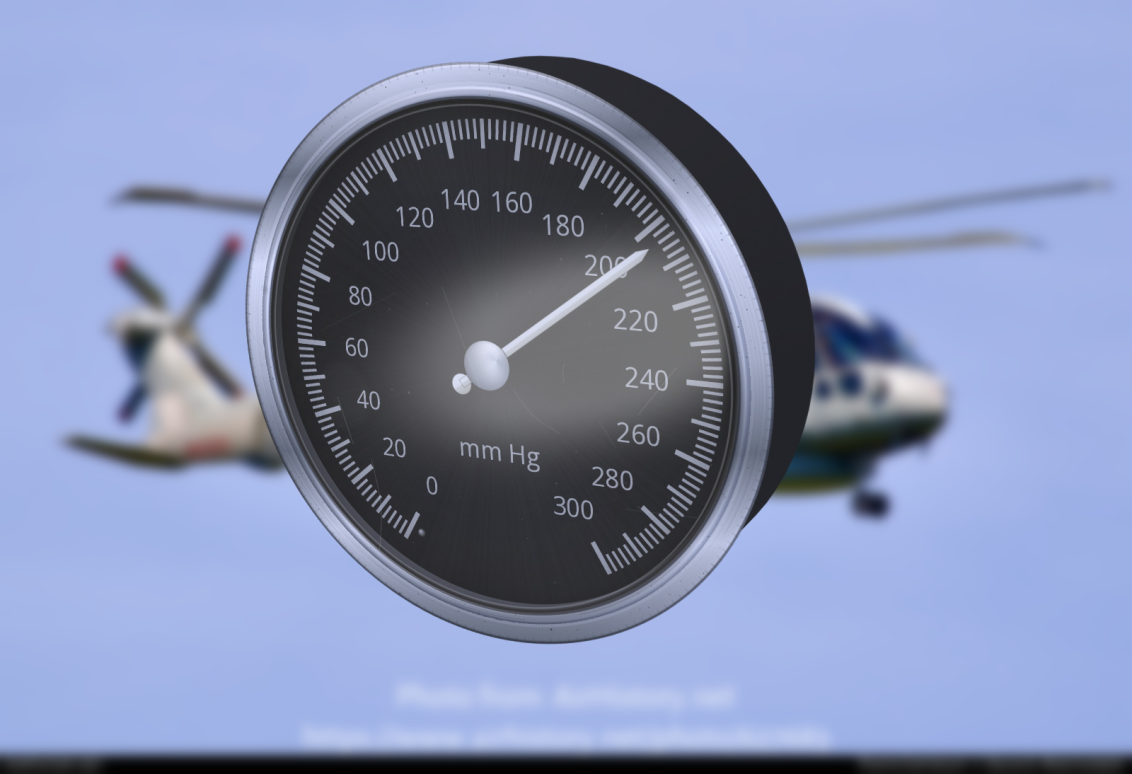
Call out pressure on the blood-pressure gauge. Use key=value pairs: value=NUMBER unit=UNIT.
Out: value=204 unit=mmHg
